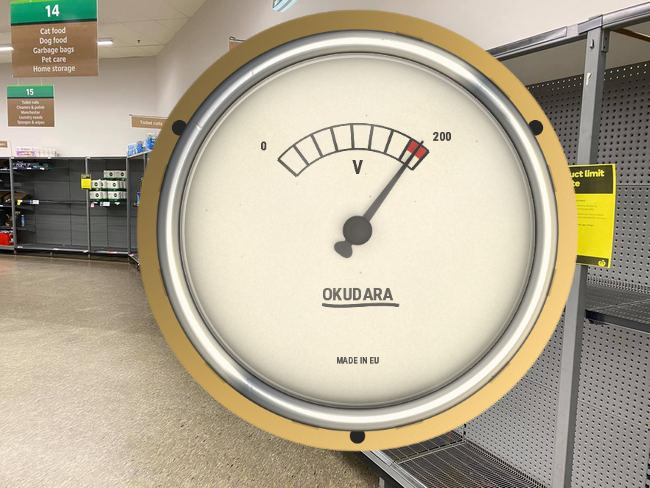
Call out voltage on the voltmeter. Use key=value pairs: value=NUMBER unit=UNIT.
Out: value=187.5 unit=V
